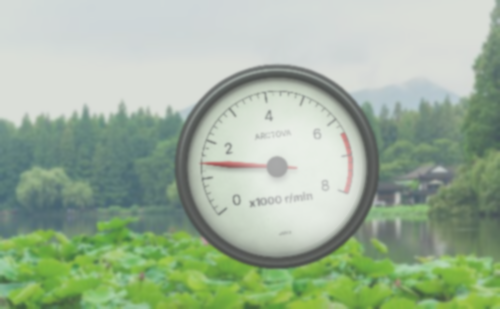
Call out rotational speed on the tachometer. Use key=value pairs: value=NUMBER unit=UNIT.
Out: value=1400 unit=rpm
